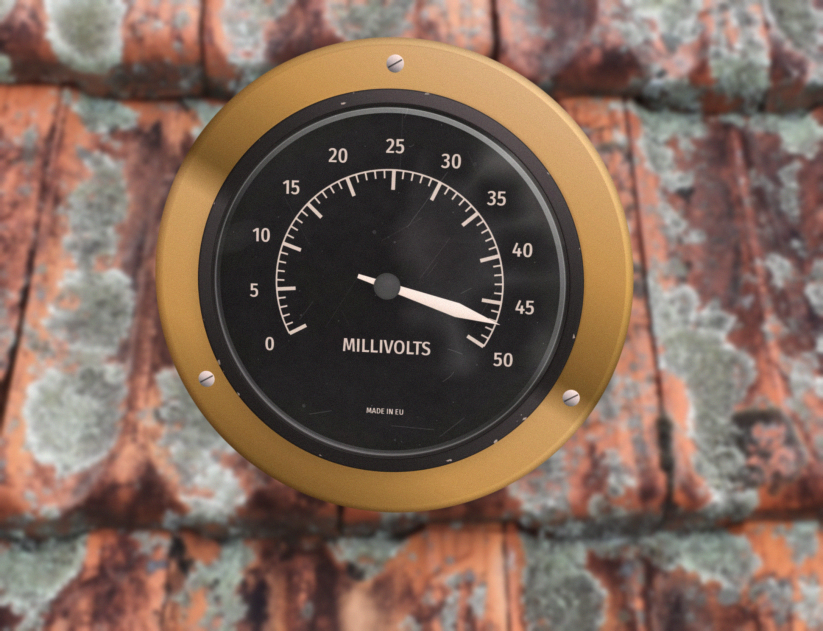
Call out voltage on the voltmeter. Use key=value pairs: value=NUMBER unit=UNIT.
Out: value=47 unit=mV
